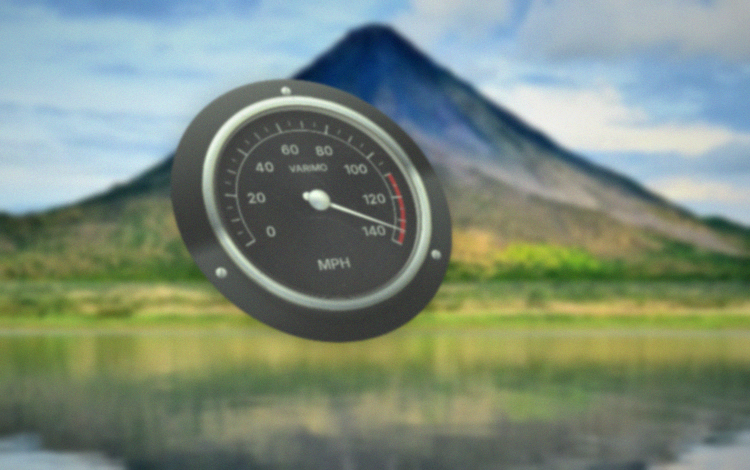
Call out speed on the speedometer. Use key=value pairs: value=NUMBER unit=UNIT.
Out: value=135 unit=mph
